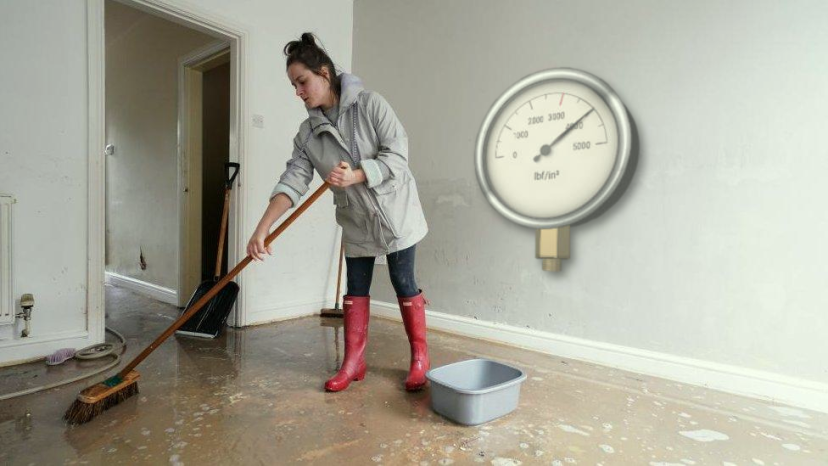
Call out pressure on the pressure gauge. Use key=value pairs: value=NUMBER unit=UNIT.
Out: value=4000 unit=psi
